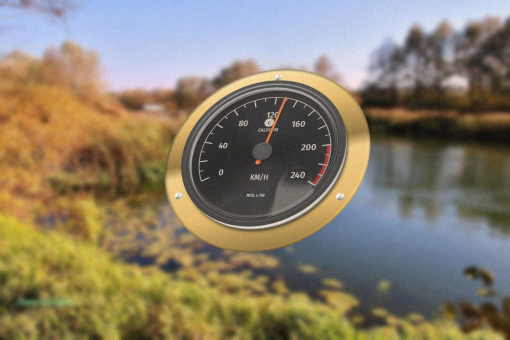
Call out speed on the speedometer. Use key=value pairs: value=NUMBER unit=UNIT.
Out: value=130 unit=km/h
